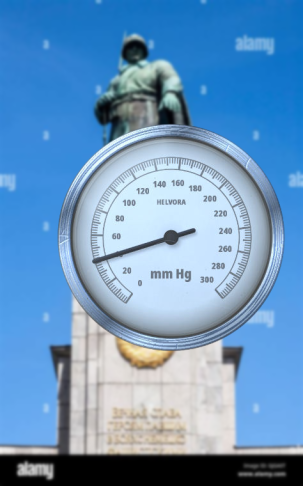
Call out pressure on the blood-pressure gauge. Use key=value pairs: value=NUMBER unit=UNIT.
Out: value=40 unit=mmHg
